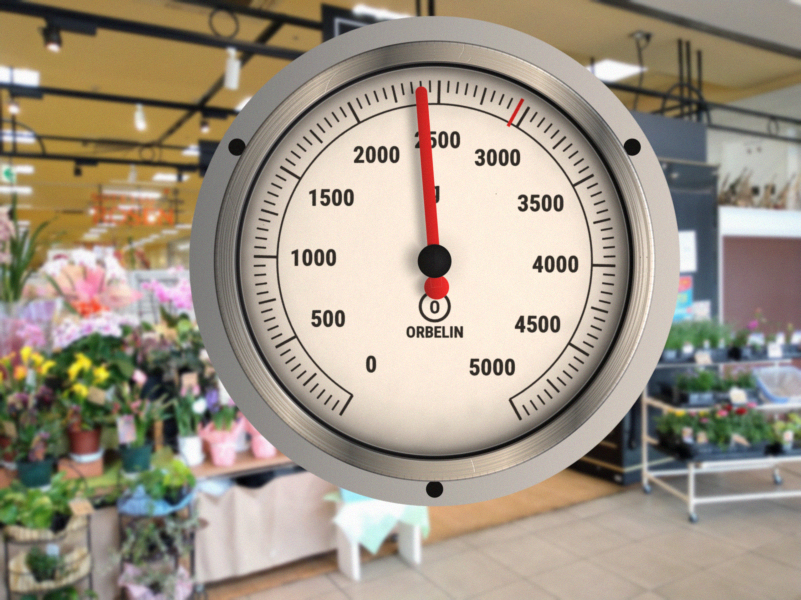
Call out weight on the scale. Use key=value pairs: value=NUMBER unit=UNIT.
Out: value=2400 unit=g
